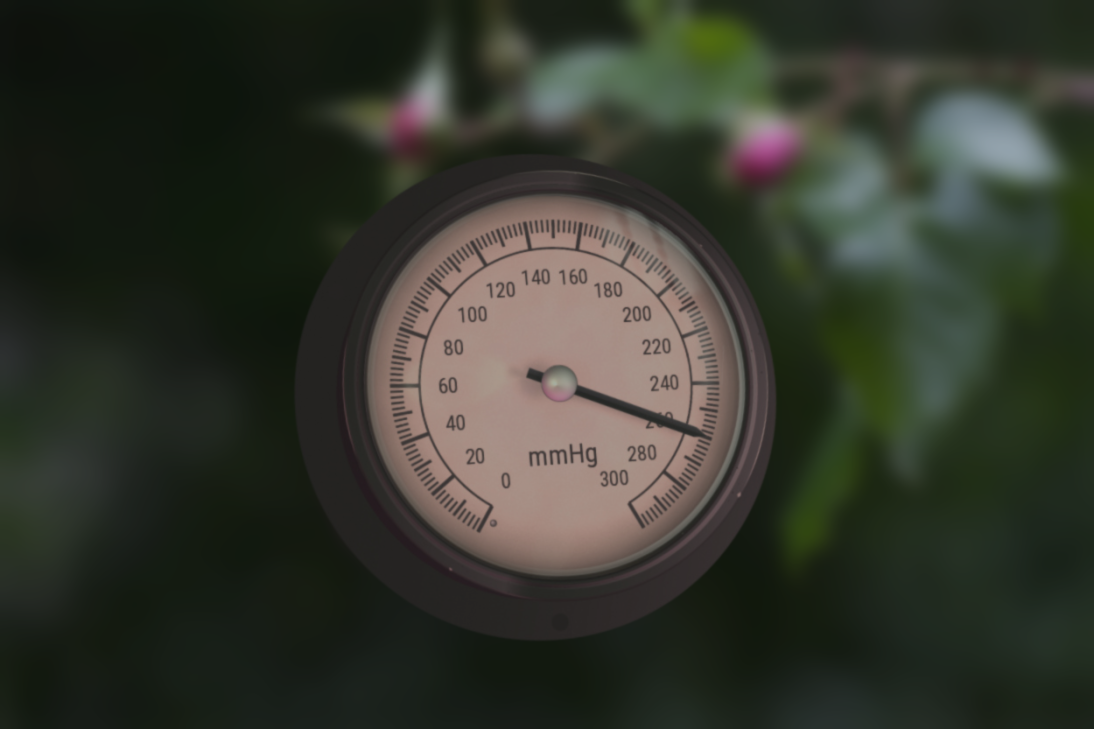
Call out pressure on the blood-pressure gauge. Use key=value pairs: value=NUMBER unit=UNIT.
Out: value=260 unit=mmHg
